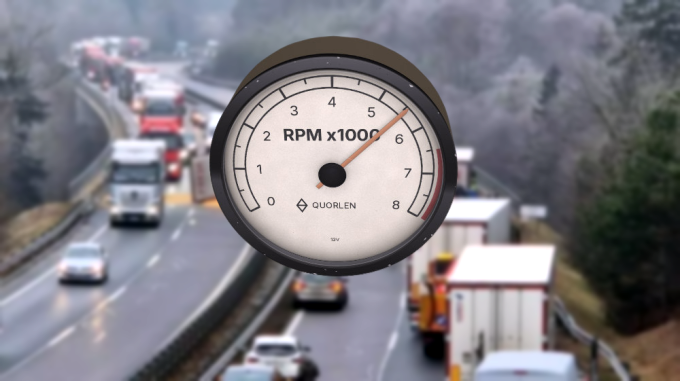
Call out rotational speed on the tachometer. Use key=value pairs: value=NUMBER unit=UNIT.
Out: value=5500 unit=rpm
